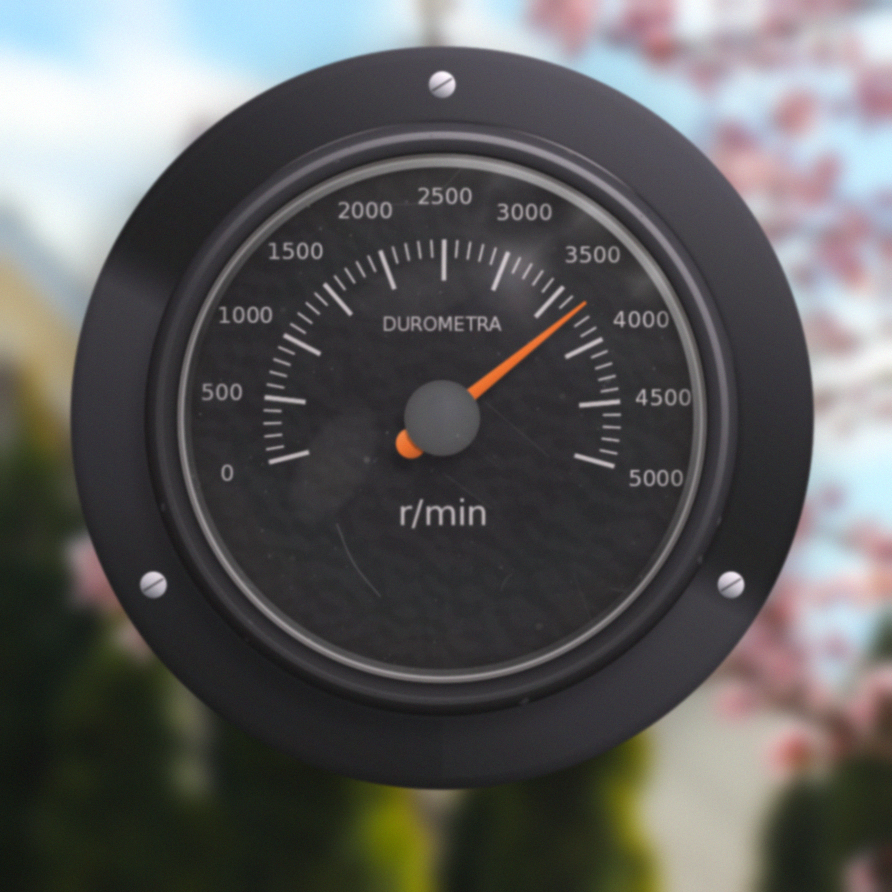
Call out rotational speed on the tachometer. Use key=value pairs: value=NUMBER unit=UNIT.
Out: value=3700 unit=rpm
